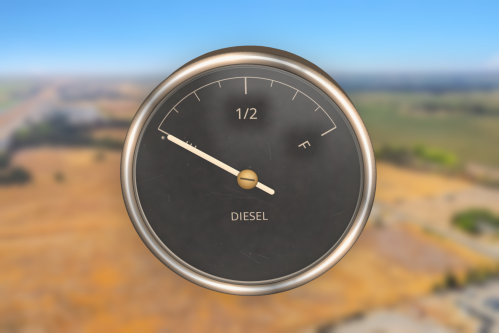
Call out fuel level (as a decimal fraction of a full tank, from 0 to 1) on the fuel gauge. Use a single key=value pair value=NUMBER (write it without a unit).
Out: value=0
